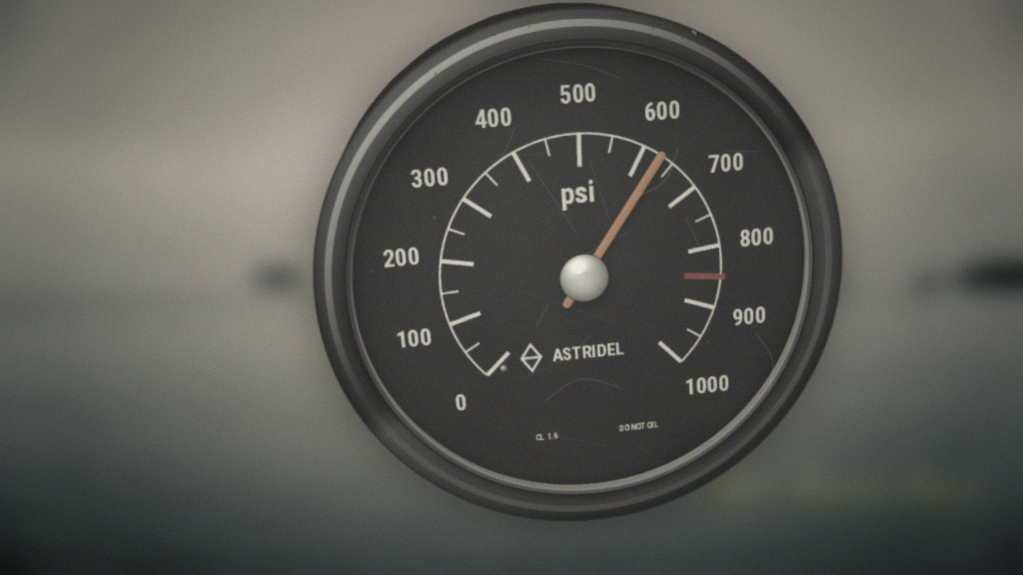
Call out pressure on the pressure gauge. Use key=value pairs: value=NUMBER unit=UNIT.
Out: value=625 unit=psi
